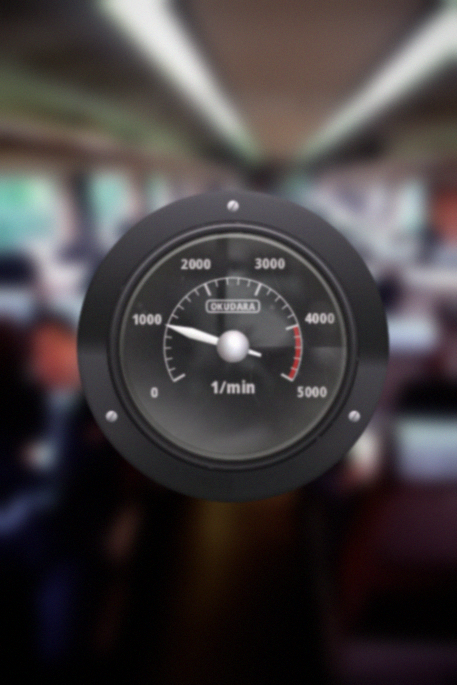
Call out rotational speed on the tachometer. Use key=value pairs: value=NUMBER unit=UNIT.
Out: value=1000 unit=rpm
